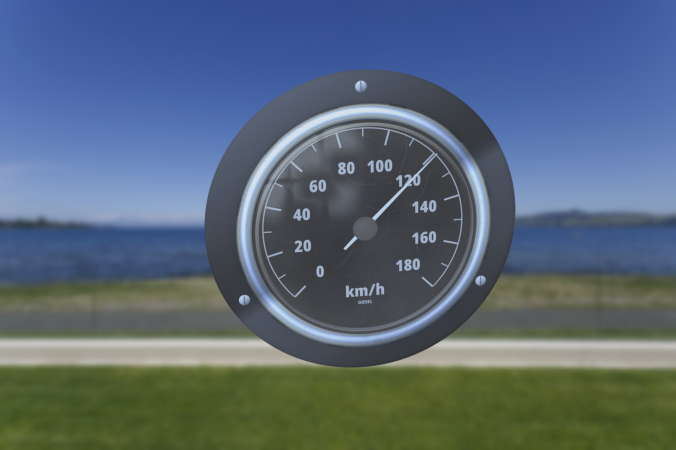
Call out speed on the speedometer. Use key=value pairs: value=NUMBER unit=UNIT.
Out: value=120 unit=km/h
